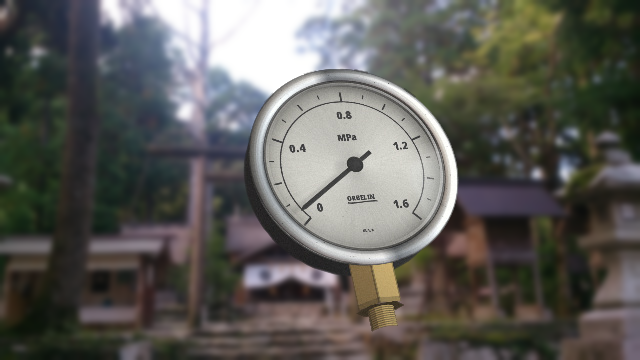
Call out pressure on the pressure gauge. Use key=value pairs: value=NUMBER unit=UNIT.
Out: value=0.05 unit=MPa
